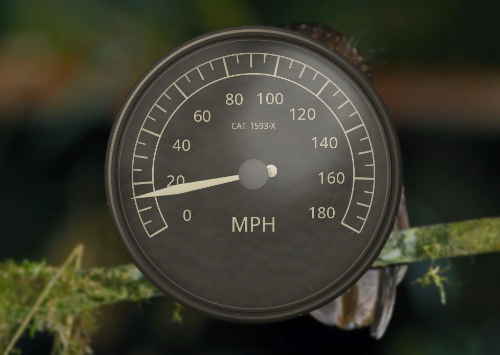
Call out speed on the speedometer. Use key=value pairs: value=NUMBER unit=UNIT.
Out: value=15 unit=mph
